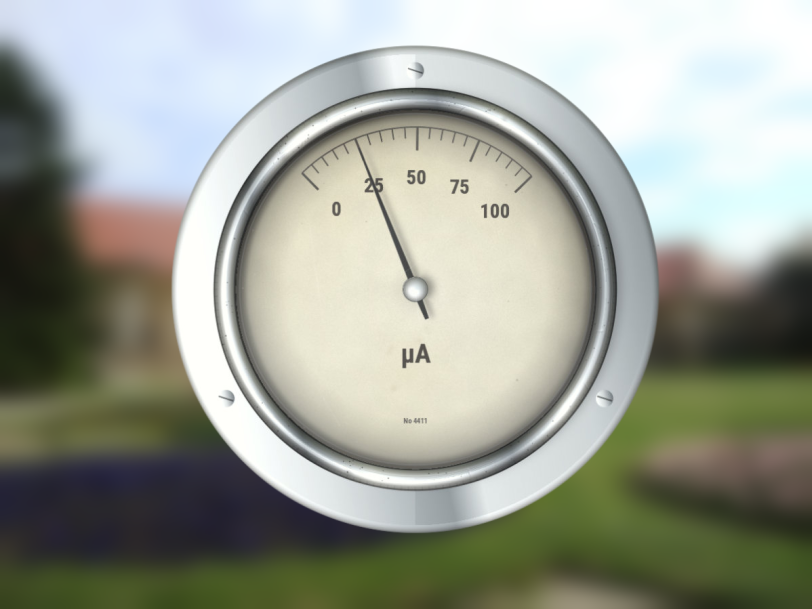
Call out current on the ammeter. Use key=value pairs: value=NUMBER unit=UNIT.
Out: value=25 unit=µA
